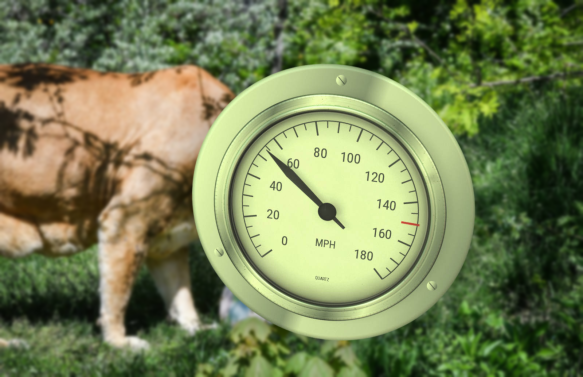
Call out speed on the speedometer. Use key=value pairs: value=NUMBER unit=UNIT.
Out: value=55 unit=mph
